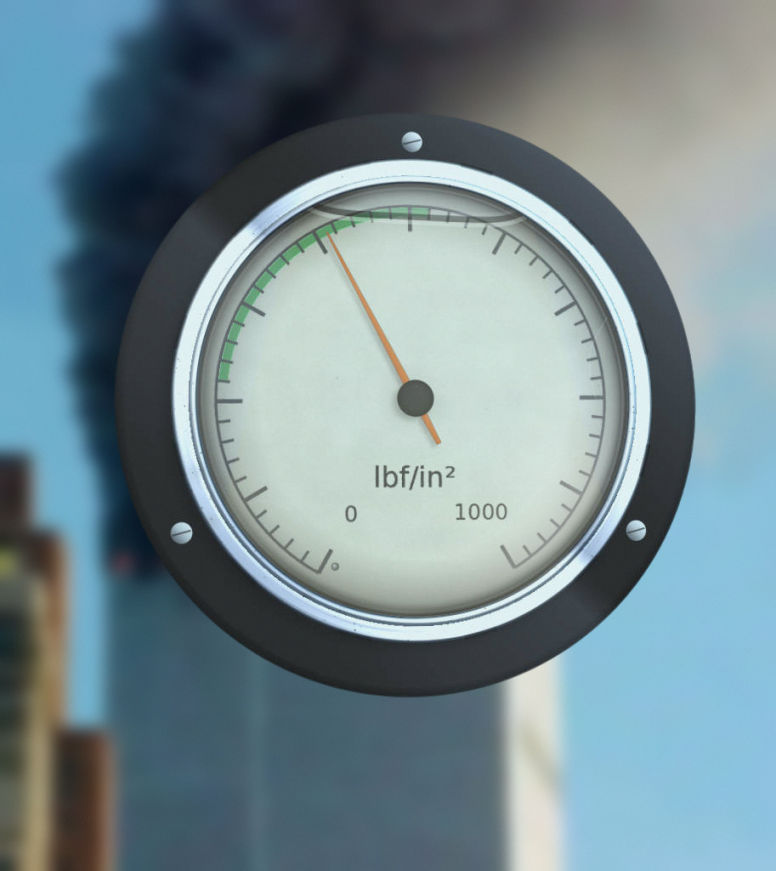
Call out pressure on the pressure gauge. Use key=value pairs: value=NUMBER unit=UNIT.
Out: value=410 unit=psi
